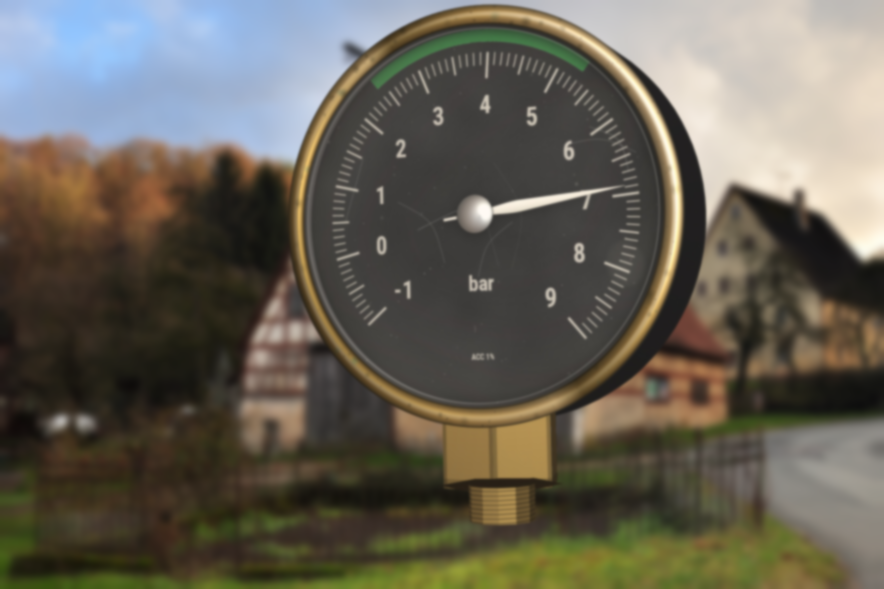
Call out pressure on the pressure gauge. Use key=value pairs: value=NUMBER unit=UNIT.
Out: value=6.9 unit=bar
